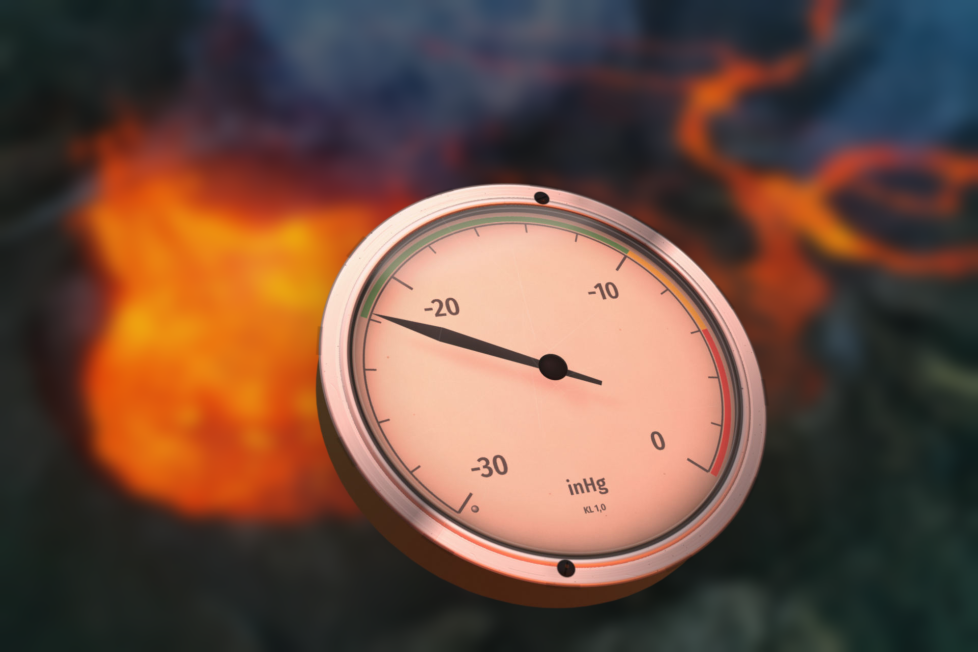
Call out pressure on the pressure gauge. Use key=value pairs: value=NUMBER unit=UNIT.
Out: value=-22 unit=inHg
